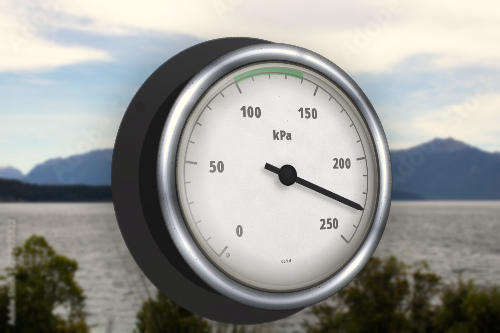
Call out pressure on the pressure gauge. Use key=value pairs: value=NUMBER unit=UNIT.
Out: value=230 unit=kPa
